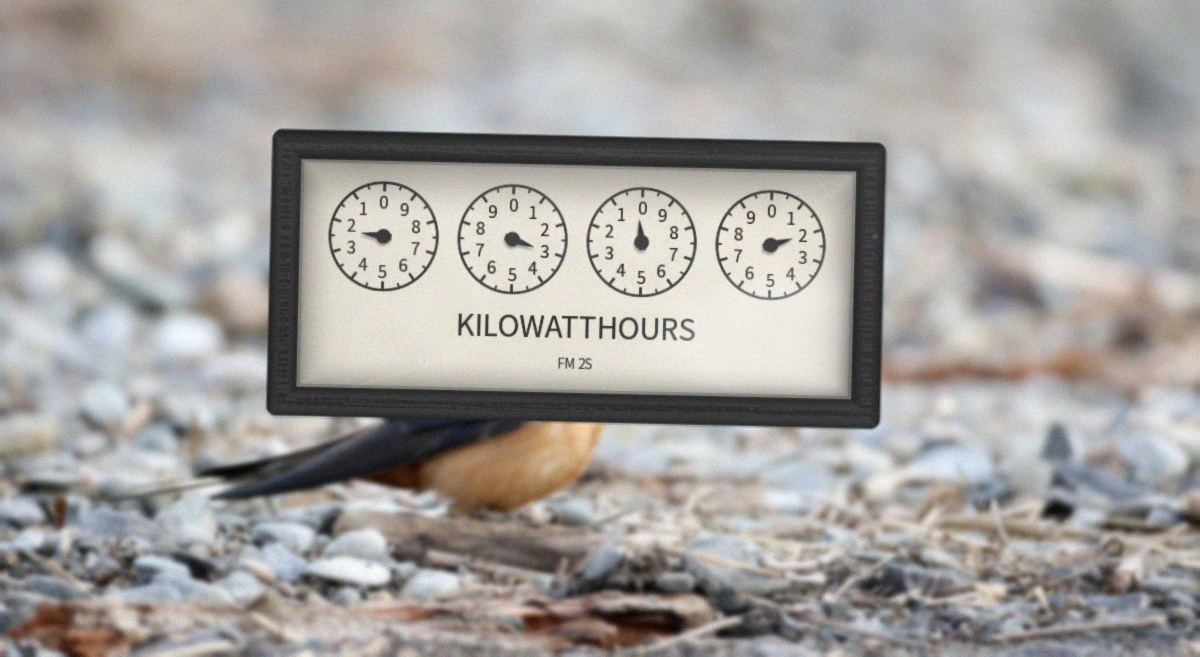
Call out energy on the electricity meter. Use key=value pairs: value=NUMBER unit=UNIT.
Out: value=2302 unit=kWh
